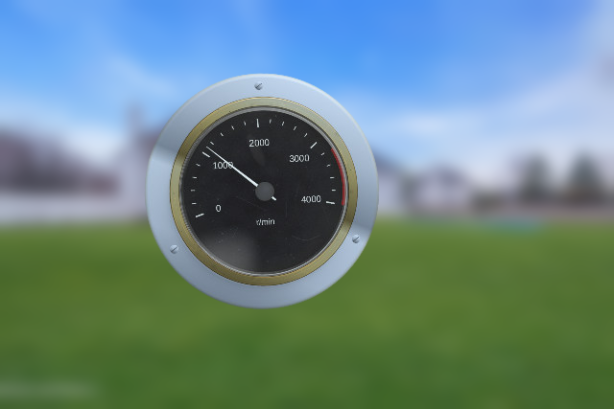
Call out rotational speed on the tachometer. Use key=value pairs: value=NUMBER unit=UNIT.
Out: value=1100 unit=rpm
